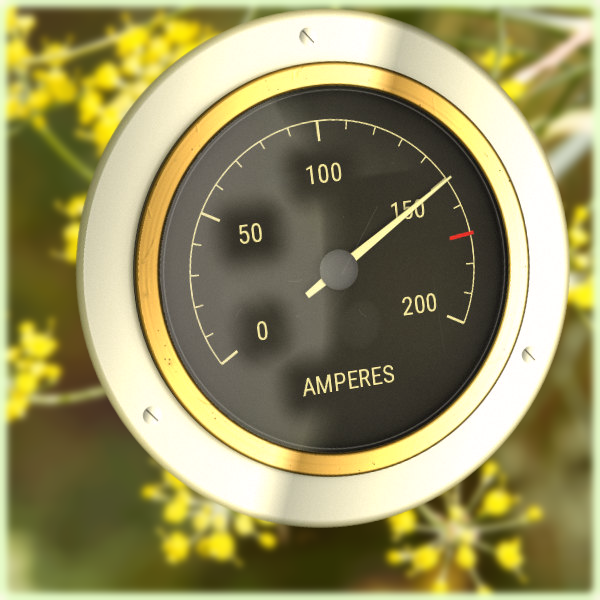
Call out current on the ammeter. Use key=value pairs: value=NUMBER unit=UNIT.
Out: value=150 unit=A
